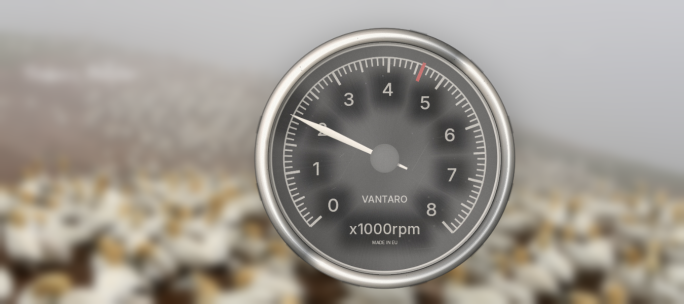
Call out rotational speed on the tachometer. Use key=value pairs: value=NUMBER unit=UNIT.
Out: value=2000 unit=rpm
